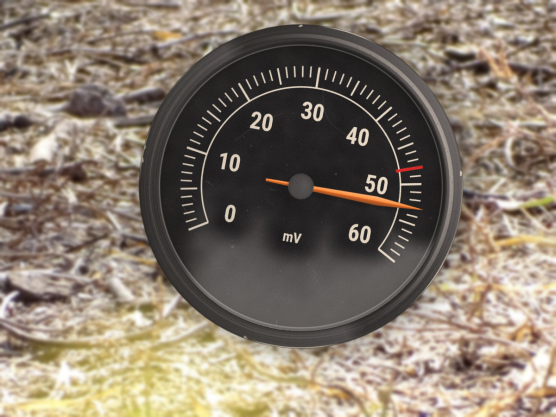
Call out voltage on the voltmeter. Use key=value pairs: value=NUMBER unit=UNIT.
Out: value=53 unit=mV
